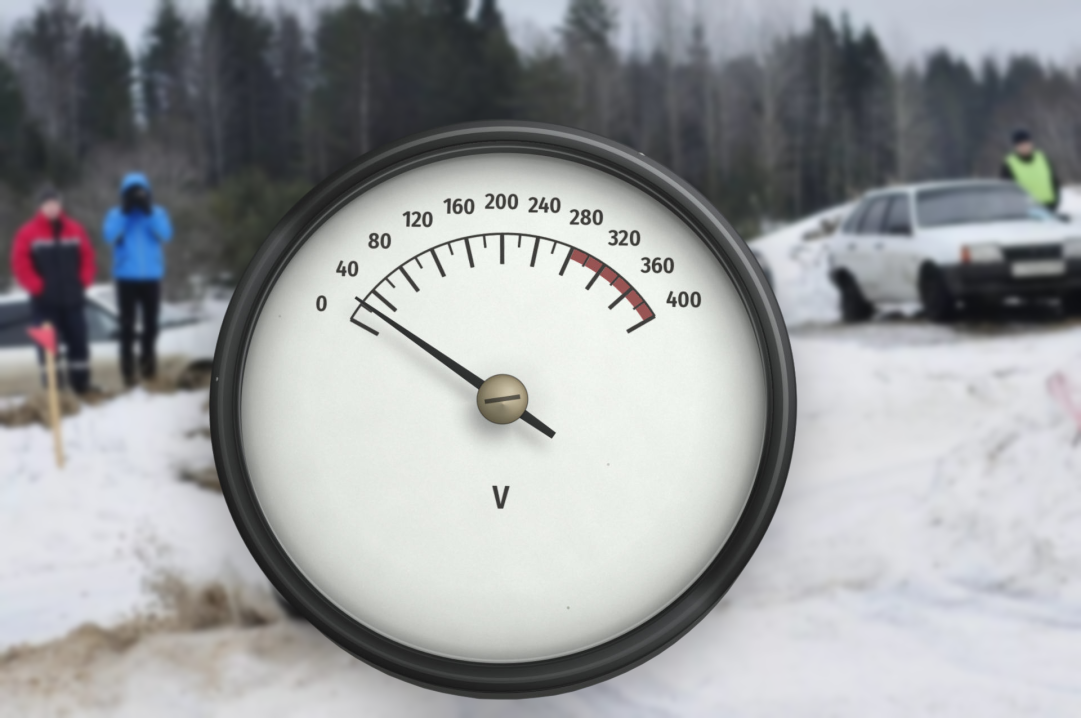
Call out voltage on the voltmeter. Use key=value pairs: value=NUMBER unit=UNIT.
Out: value=20 unit=V
